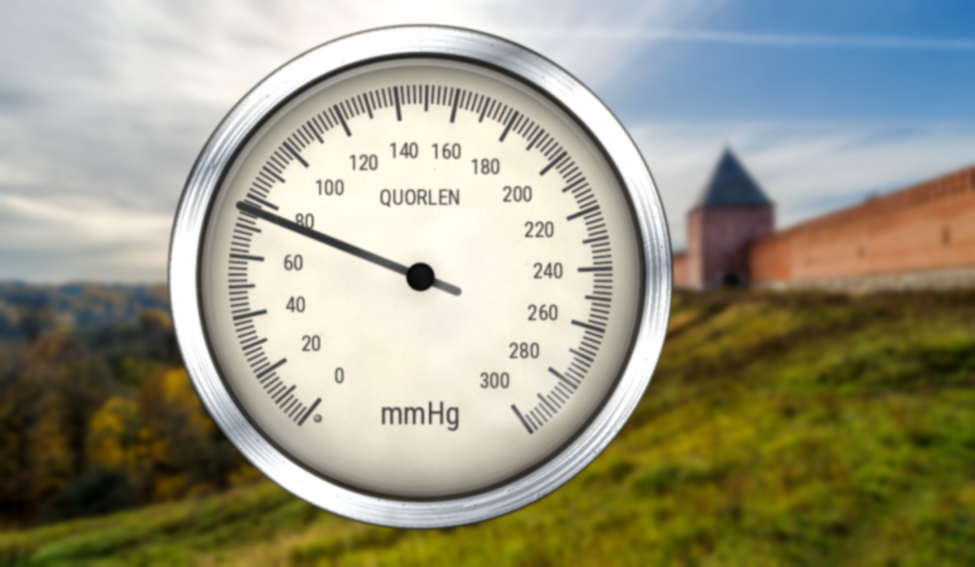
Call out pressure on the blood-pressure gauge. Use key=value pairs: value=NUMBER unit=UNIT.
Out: value=76 unit=mmHg
